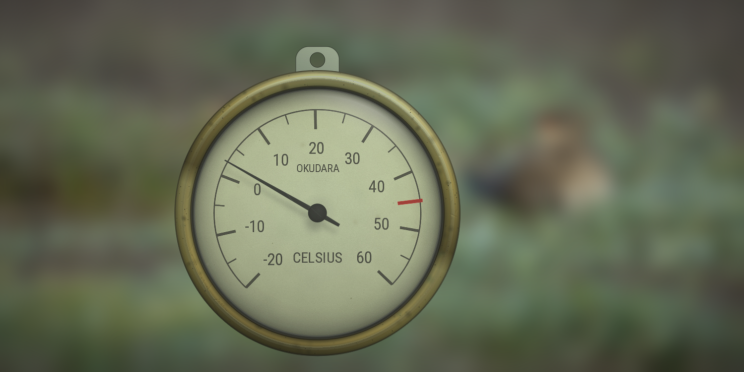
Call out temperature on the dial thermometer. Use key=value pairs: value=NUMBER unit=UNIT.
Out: value=2.5 unit=°C
